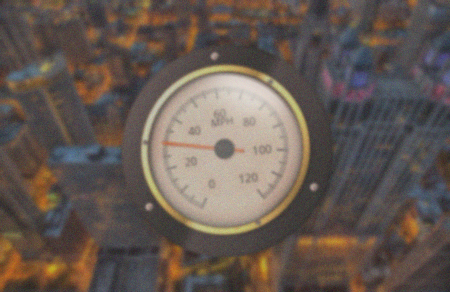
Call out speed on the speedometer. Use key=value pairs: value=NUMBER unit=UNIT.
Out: value=30 unit=mph
